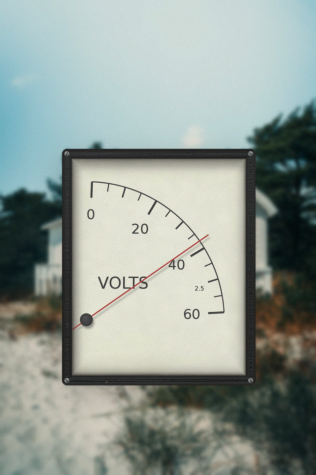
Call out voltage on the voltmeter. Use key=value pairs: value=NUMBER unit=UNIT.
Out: value=37.5 unit=V
